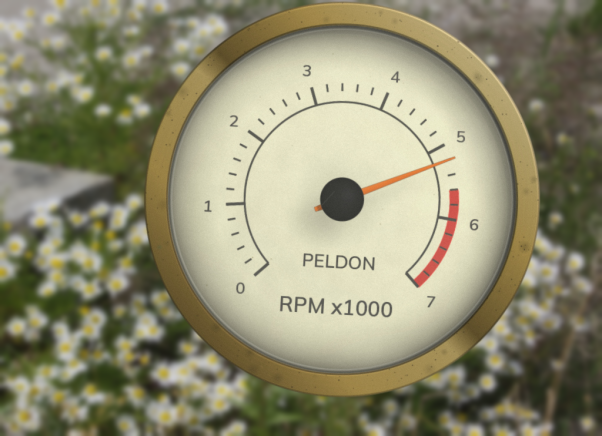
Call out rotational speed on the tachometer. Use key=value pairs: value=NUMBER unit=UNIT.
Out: value=5200 unit=rpm
